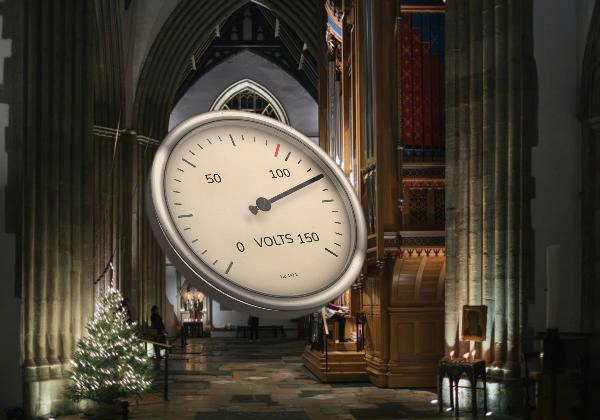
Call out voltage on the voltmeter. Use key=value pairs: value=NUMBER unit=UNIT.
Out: value=115 unit=V
